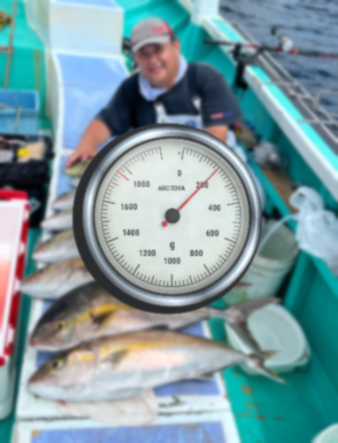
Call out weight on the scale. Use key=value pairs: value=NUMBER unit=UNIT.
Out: value=200 unit=g
